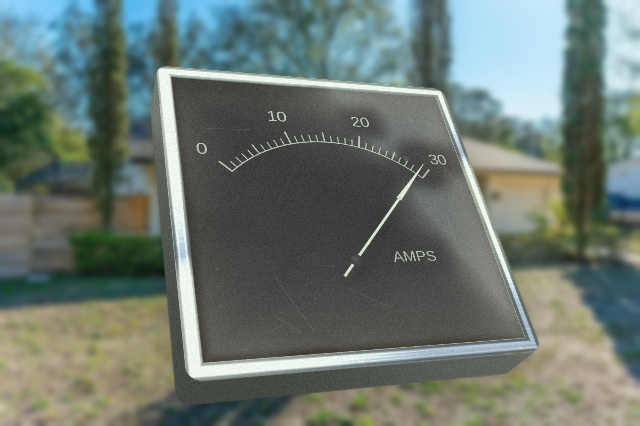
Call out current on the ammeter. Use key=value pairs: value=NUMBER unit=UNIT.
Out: value=29 unit=A
